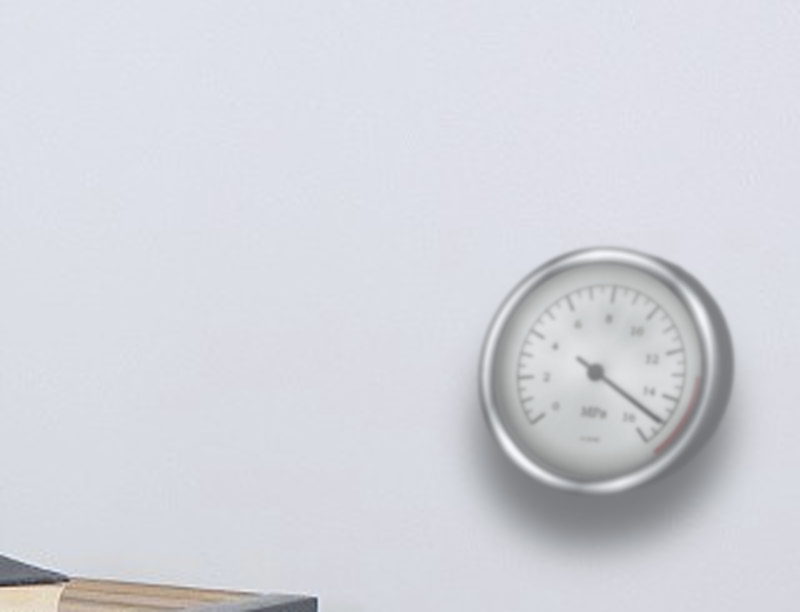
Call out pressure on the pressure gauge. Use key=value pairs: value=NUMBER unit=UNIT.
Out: value=15 unit=MPa
